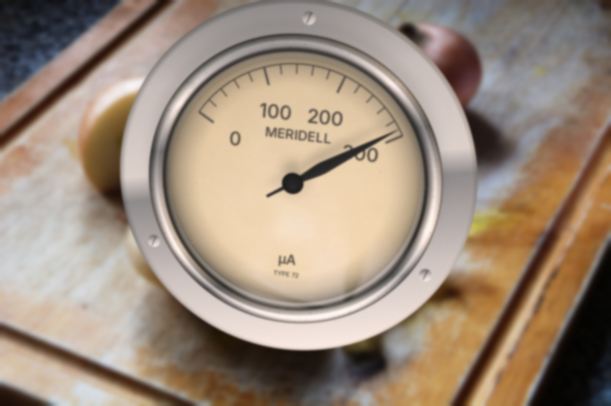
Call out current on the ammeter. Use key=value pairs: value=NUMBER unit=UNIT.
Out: value=290 unit=µA
